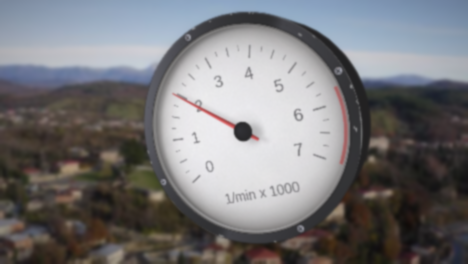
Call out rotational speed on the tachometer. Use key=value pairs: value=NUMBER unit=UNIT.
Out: value=2000 unit=rpm
